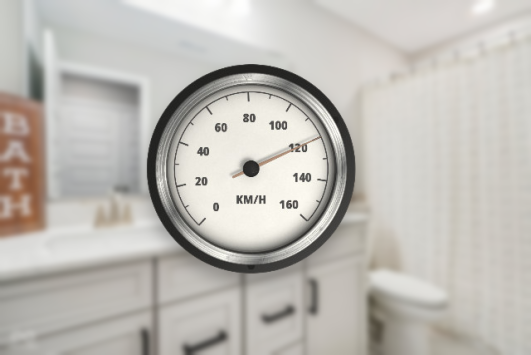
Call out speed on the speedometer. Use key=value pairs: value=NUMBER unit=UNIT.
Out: value=120 unit=km/h
